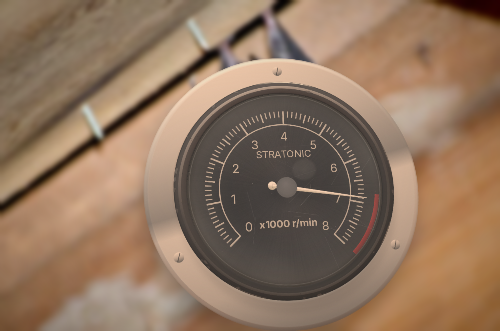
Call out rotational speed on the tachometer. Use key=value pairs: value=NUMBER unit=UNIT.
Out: value=6900 unit=rpm
